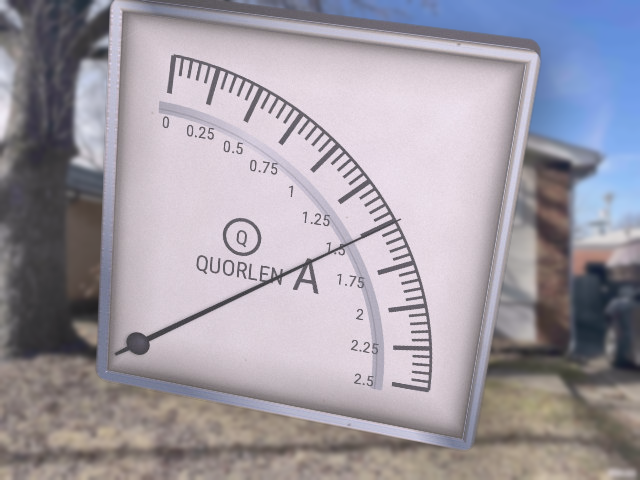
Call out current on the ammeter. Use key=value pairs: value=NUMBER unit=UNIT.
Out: value=1.5 unit=A
